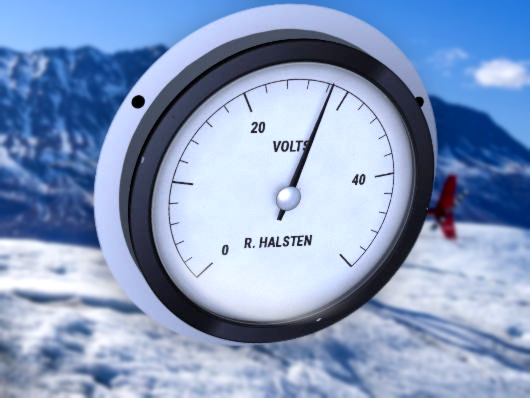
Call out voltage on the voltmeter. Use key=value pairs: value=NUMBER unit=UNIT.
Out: value=28 unit=V
